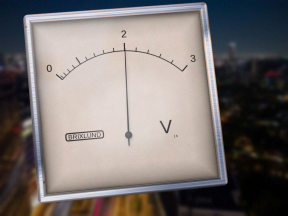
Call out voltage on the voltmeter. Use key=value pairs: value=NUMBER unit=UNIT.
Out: value=2 unit=V
